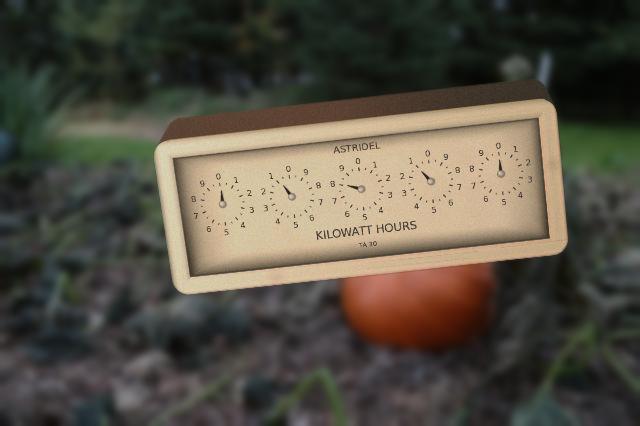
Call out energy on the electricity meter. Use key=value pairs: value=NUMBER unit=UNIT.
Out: value=810 unit=kWh
